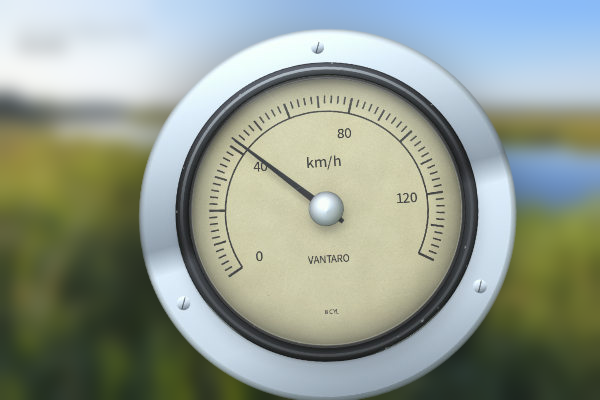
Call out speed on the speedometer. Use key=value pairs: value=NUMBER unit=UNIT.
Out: value=42 unit=km/h
